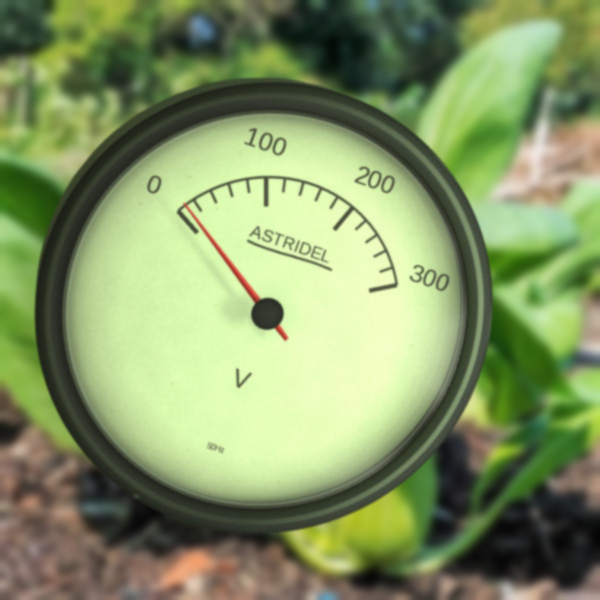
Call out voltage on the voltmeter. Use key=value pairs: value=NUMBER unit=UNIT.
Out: value=10 unit=V
